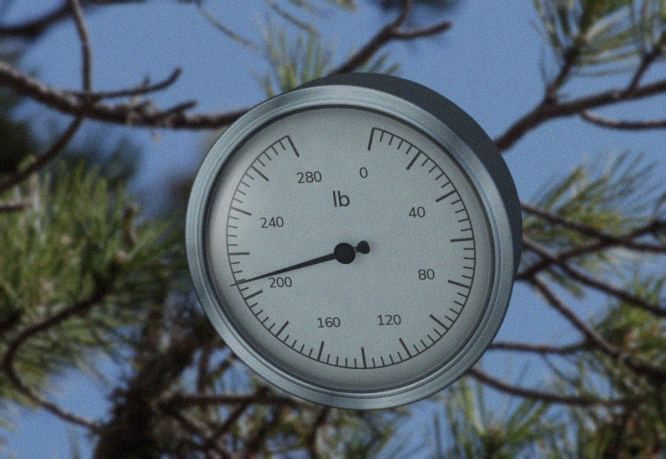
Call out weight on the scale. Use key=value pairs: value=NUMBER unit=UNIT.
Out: value=208 unit=lb
